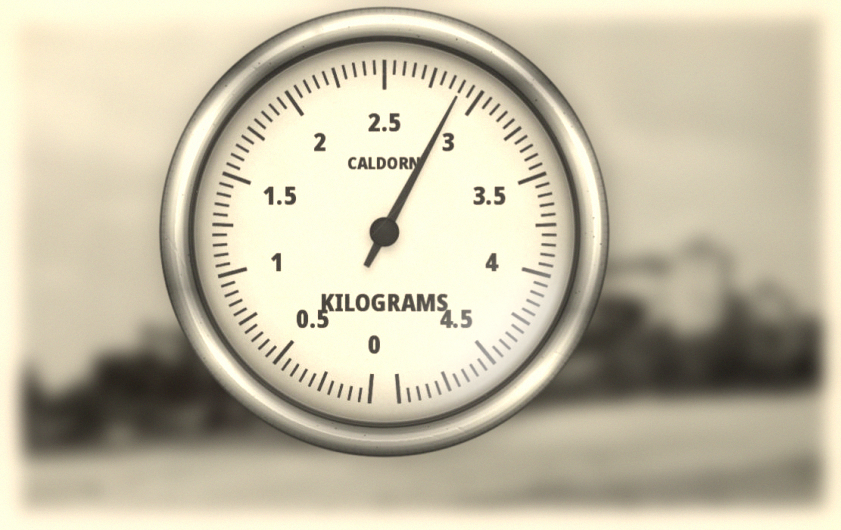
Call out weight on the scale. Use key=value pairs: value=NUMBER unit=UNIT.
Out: value=2.9 unit=kg
